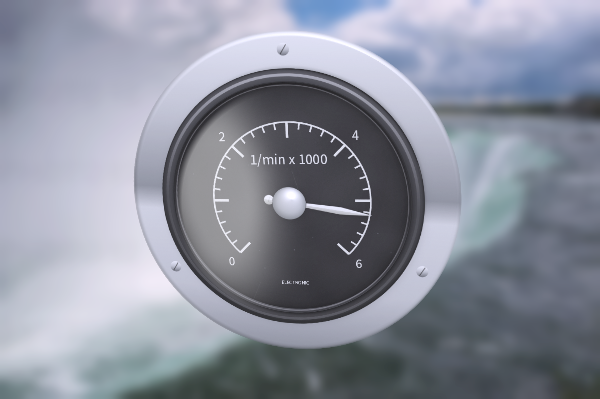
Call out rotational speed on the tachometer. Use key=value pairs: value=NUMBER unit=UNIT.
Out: value=5200 unit=rpm
